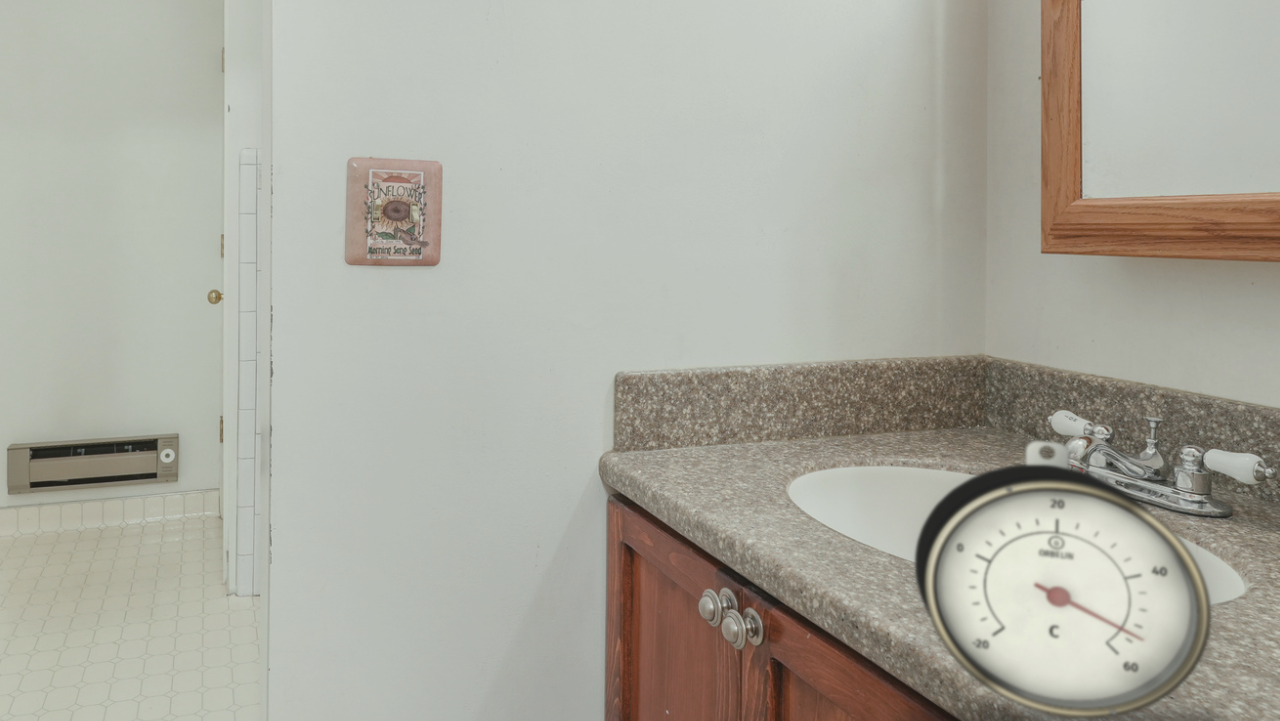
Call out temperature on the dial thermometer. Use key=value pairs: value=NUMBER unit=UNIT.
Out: value=54 unit=°C
